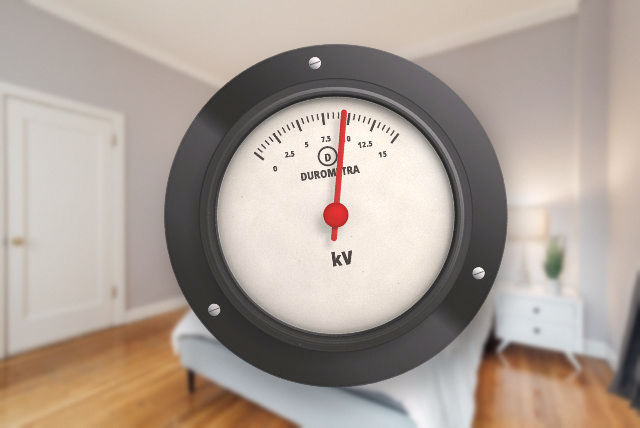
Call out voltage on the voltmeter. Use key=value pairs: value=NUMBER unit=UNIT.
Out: value=9.5 unit=kV
